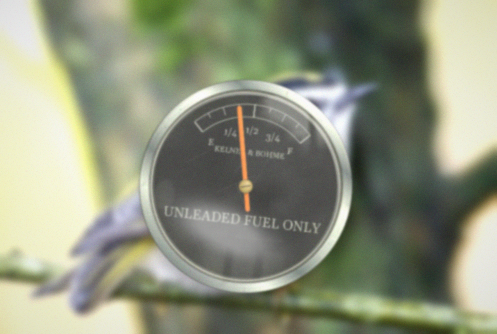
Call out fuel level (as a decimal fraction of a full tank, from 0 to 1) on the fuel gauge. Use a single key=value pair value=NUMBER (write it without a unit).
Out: value=0.375
